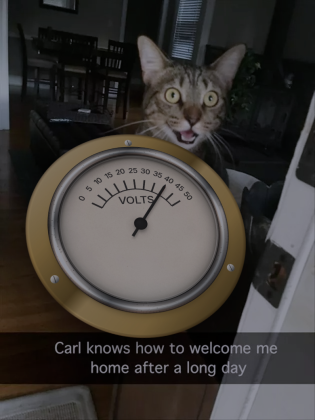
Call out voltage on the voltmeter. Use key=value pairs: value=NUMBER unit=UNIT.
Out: value=40 unit=V
